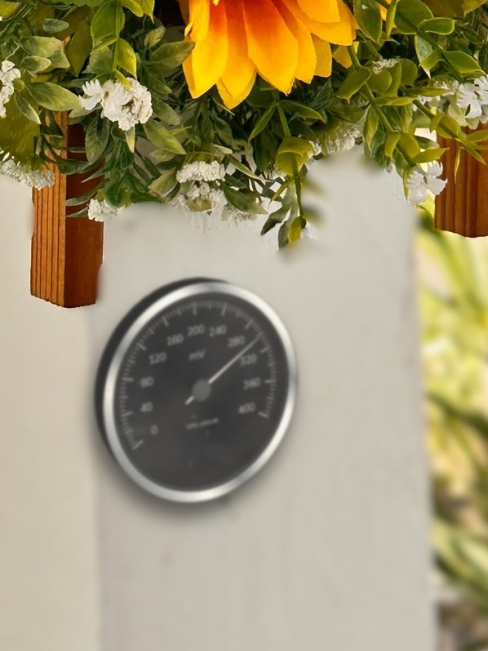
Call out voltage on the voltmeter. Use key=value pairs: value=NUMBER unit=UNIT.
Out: value=300 unit=mV
